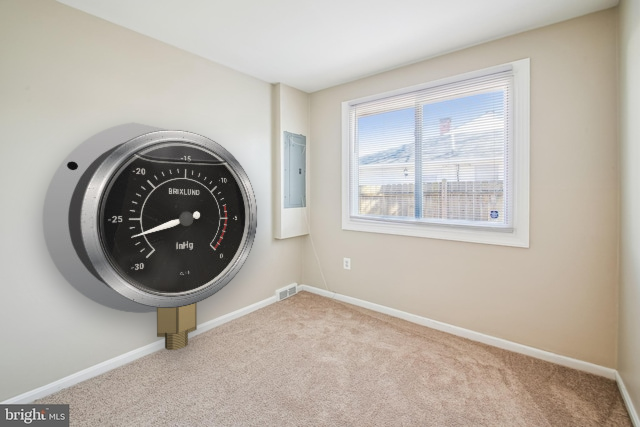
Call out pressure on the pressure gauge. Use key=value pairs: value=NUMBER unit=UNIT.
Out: value=-27 unit=inHg
